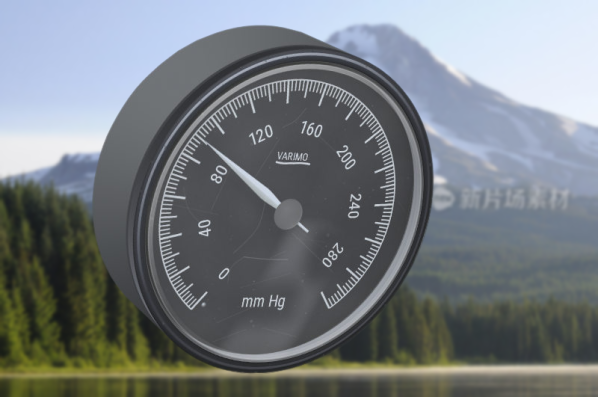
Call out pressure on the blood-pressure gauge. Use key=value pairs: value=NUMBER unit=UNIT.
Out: value=90 unit=mmHg
